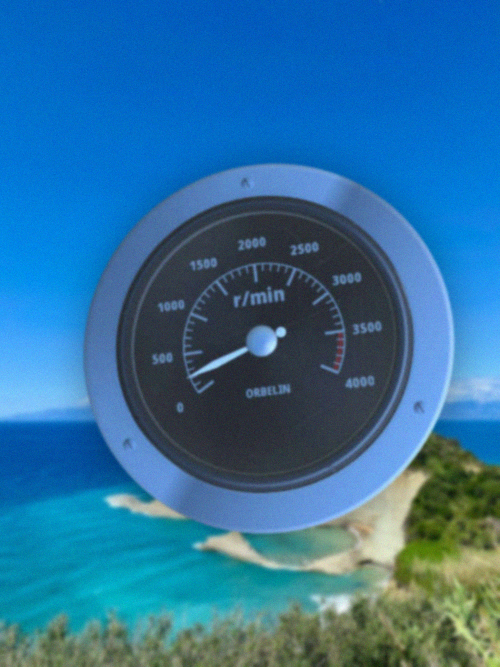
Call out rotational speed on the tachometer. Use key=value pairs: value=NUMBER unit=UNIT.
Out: value=200 unit=rpm
